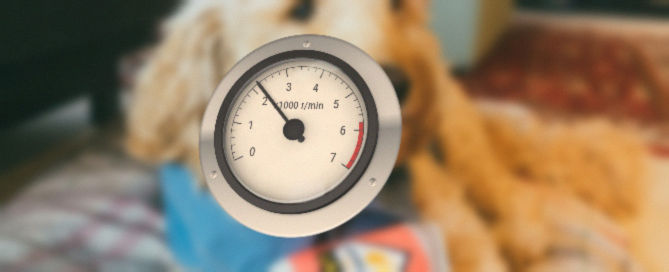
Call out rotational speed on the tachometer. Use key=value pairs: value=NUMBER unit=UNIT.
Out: value=2200 unit=rpm
